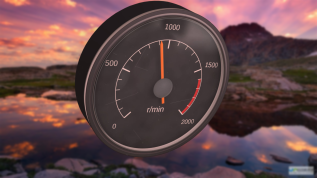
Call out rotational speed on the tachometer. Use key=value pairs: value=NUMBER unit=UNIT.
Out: value=900 unit=rpm
